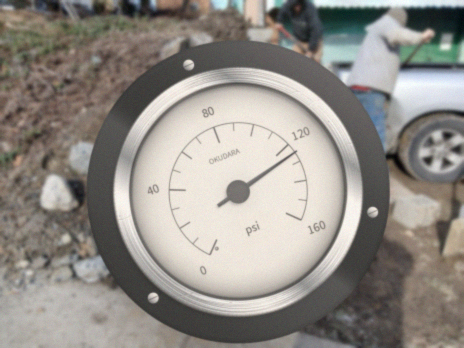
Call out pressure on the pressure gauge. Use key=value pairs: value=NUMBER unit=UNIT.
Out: value=125 unit=psi
